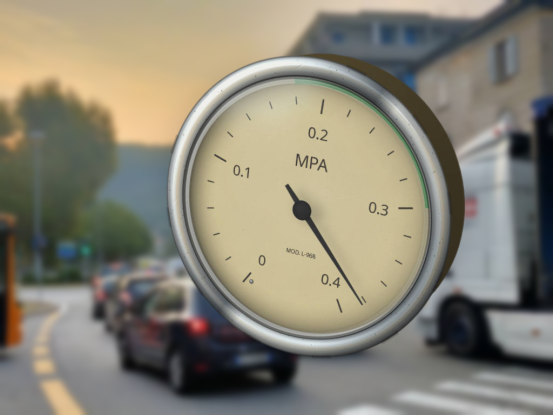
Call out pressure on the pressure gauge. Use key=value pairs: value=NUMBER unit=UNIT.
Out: value=0.38 unit=MPa
